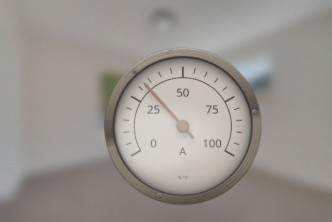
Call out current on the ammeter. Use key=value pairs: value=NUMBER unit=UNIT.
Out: value=32.5 unit=A
